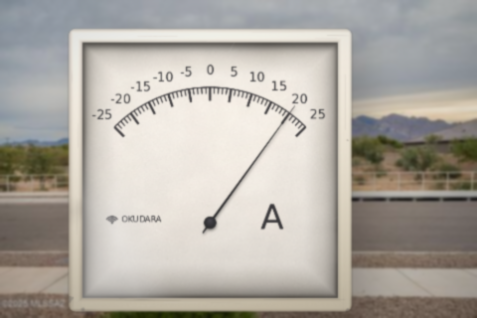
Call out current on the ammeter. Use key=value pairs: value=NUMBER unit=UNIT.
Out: value=20 unit=A
